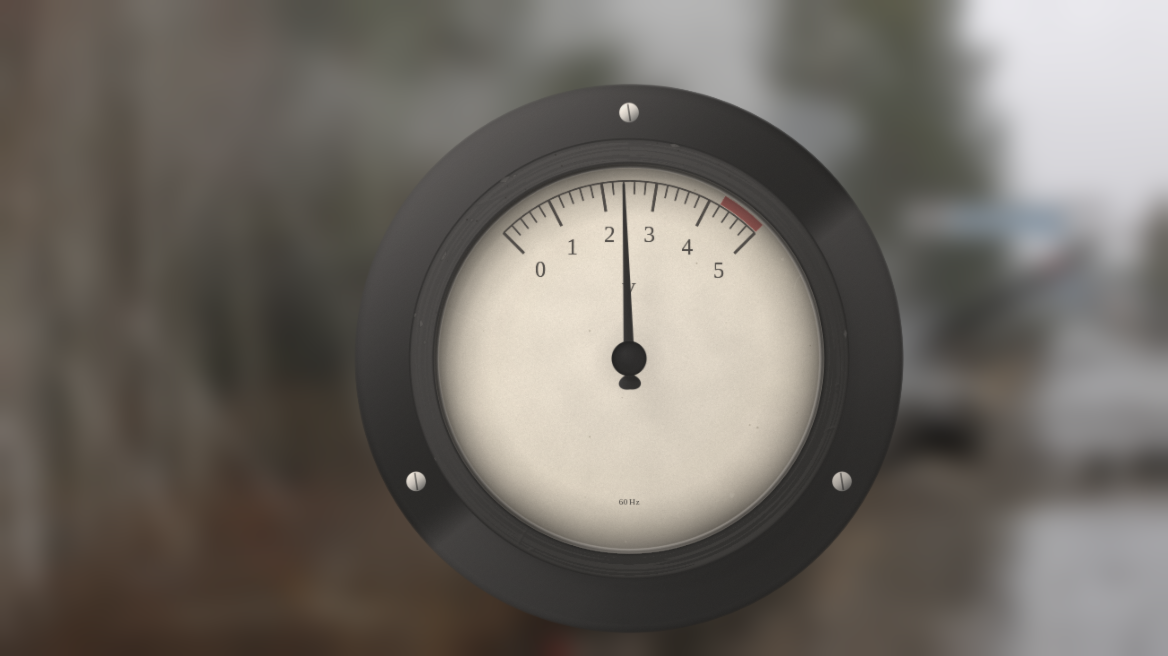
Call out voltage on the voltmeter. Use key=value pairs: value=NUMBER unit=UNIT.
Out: value=2.4 unit=V
